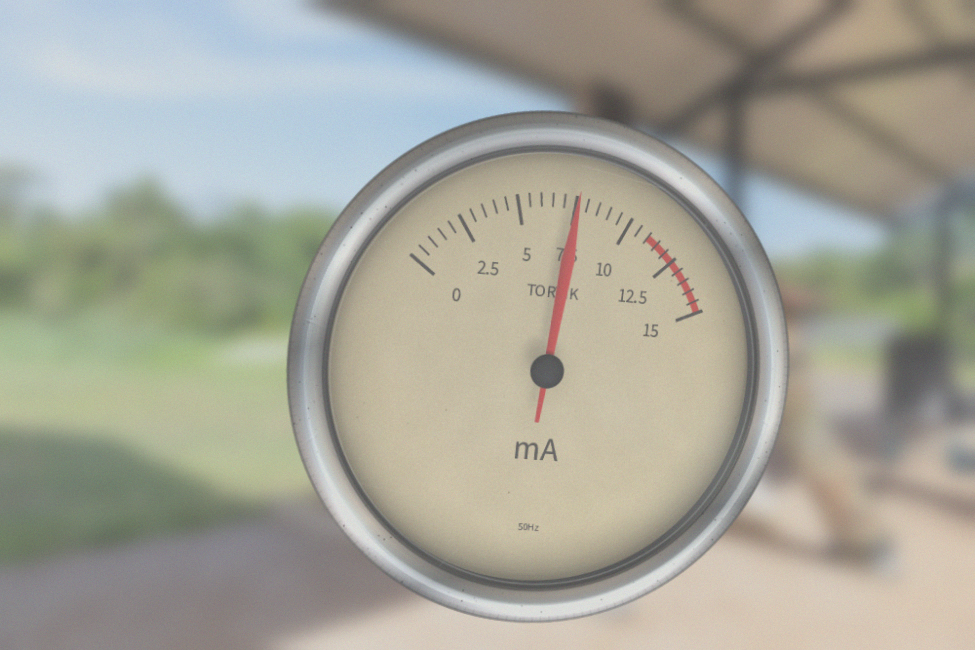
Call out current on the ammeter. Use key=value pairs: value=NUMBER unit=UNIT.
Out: value=7.5 unit=mA
